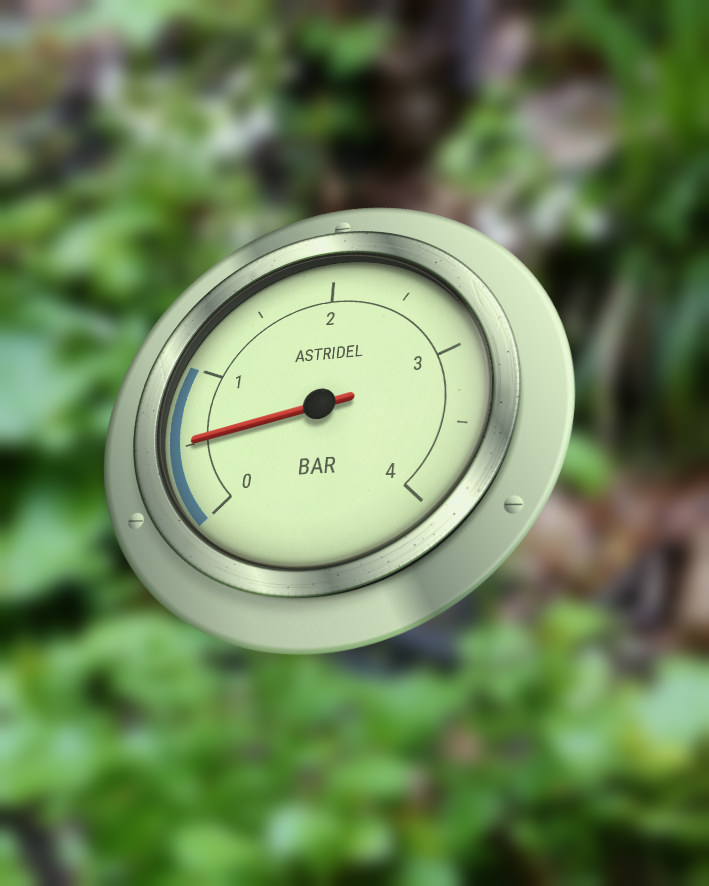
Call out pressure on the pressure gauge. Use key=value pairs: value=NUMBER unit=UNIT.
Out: value=0.5 unit=bar
